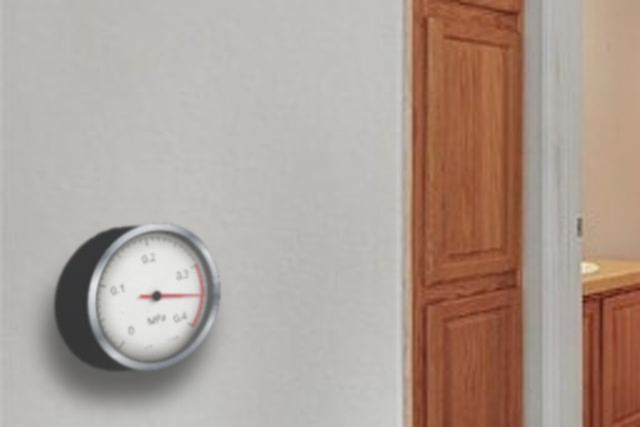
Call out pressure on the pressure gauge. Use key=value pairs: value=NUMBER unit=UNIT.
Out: value=0.35 unit=MPa
